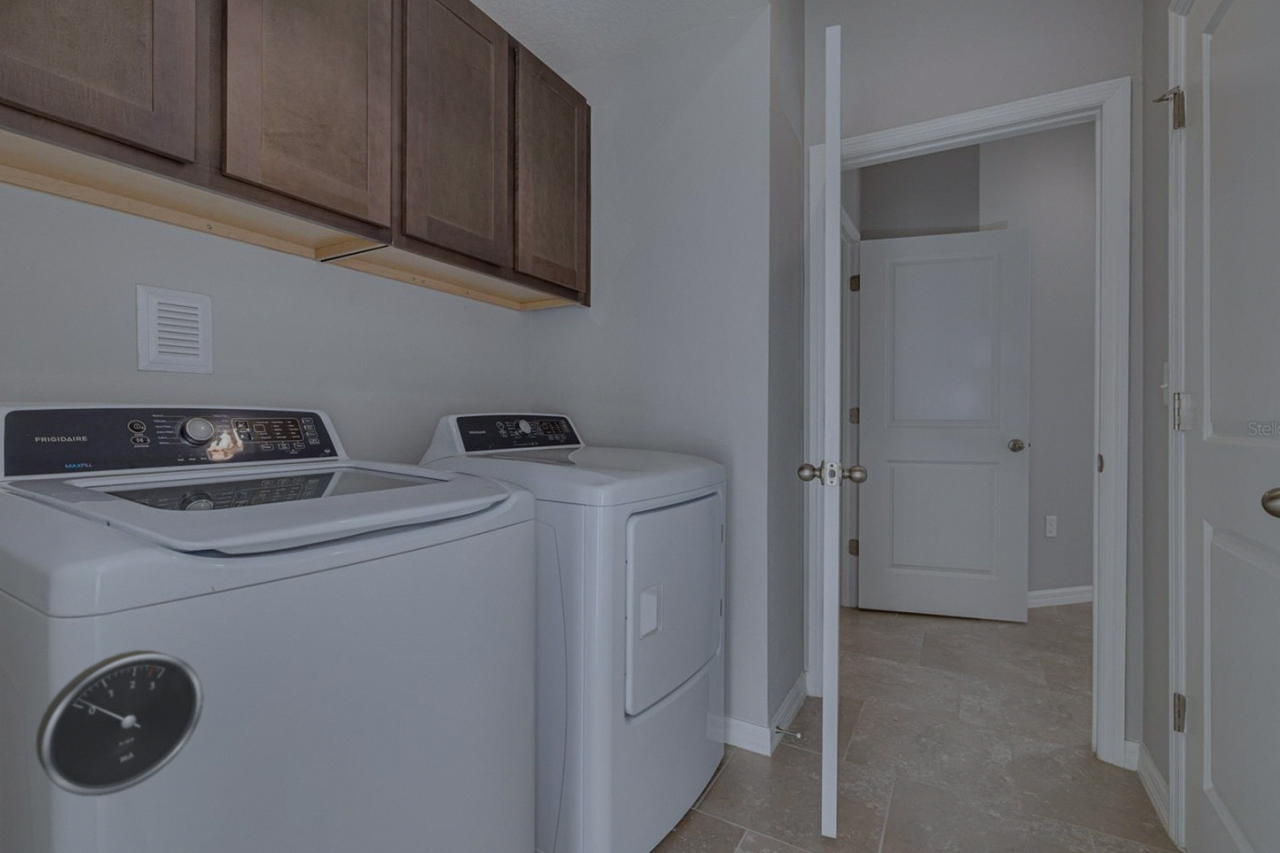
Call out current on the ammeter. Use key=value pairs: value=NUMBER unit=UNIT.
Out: value=0.2 unit=mA
